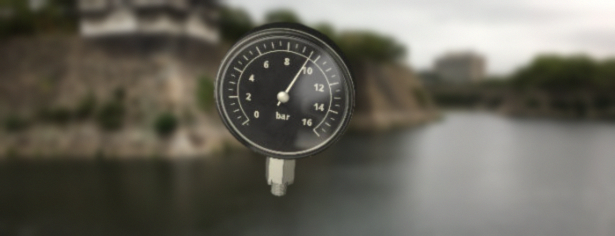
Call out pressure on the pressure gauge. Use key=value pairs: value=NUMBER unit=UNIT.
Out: value=9.5 unit=bar
